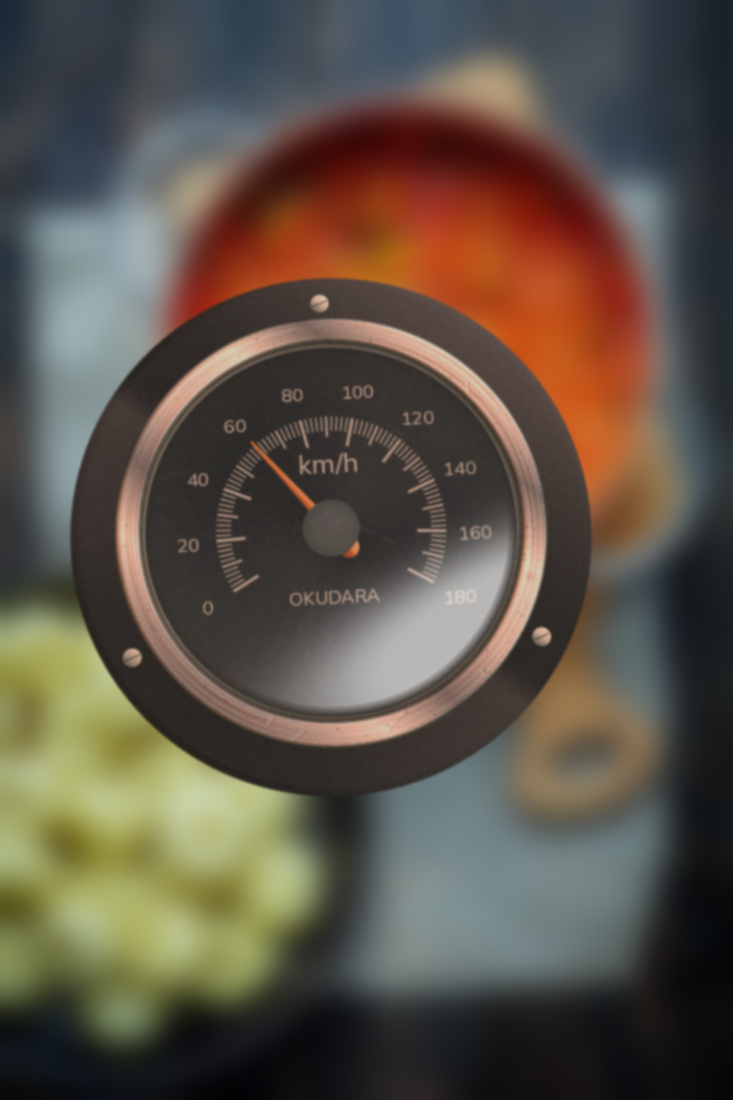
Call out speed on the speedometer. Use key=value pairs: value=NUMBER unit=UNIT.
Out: value=60 unit=km/h
